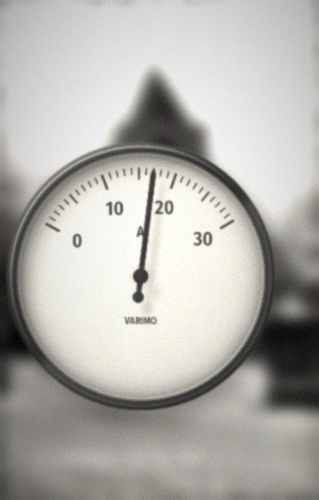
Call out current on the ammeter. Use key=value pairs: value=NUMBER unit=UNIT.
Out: value=17 unit=A
